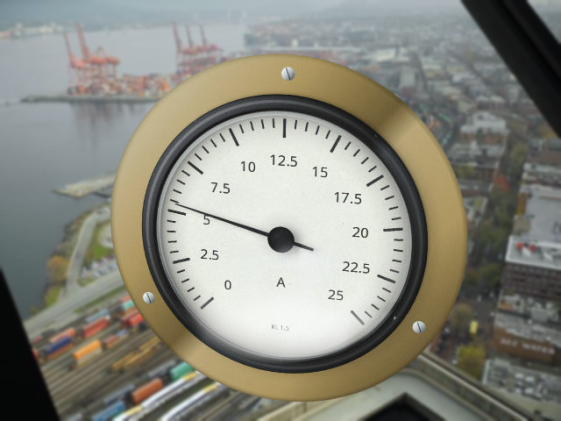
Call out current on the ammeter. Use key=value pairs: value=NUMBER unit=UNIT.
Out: value=5.5 unit=A
